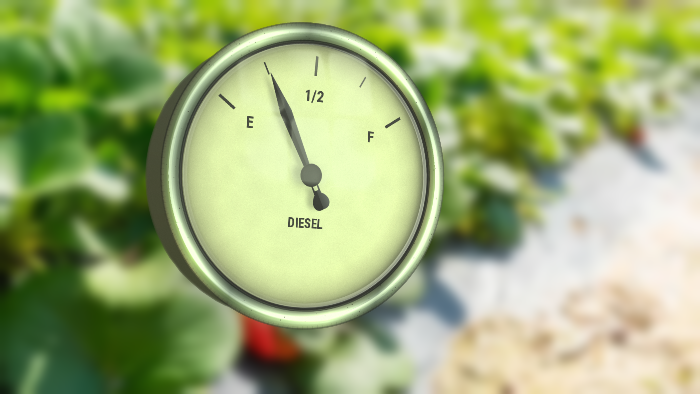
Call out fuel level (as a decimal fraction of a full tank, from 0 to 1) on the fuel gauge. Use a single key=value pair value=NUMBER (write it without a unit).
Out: value=0.25
